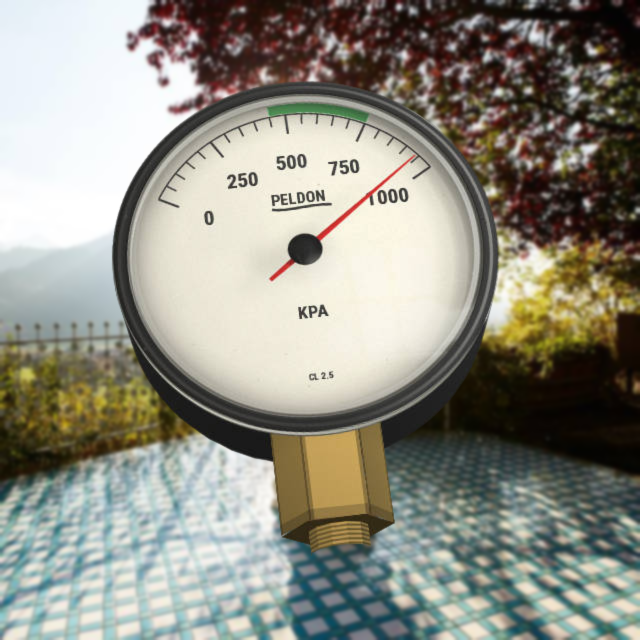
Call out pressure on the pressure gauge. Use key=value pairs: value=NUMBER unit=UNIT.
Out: value=950 unit=kPa
